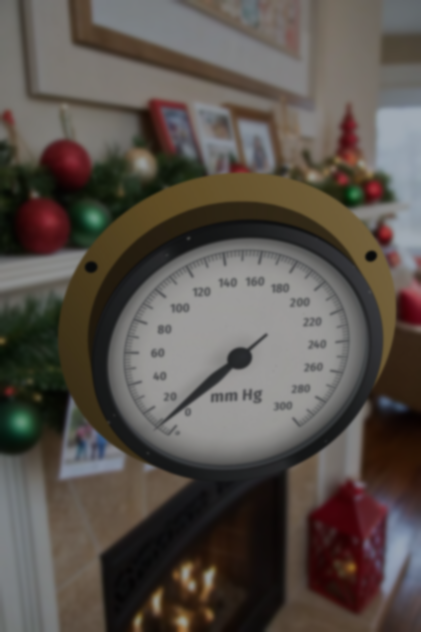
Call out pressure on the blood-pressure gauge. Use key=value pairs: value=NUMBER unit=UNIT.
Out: value=10 unit=mmHg
